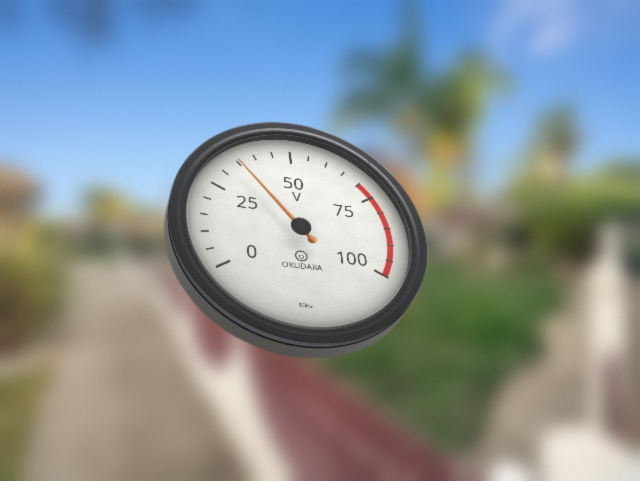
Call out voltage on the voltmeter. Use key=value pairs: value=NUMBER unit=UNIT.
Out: value=35 unit=V
